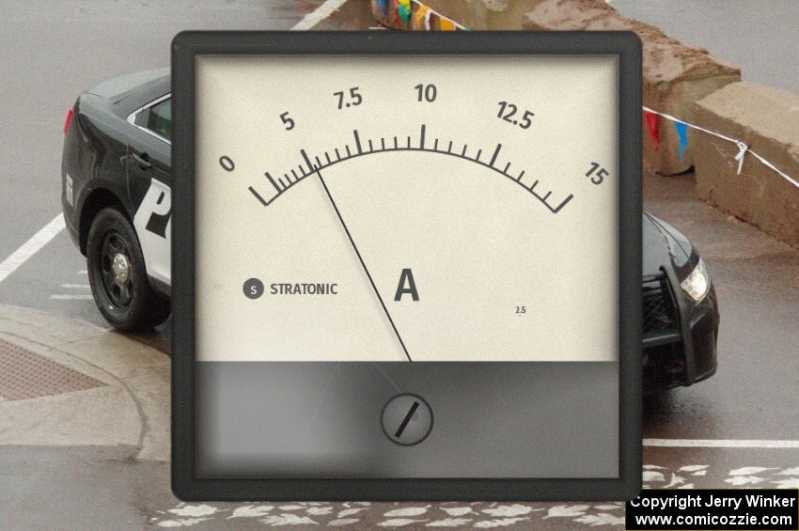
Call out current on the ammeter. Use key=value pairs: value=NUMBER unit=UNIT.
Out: value=5.25 unit=A
